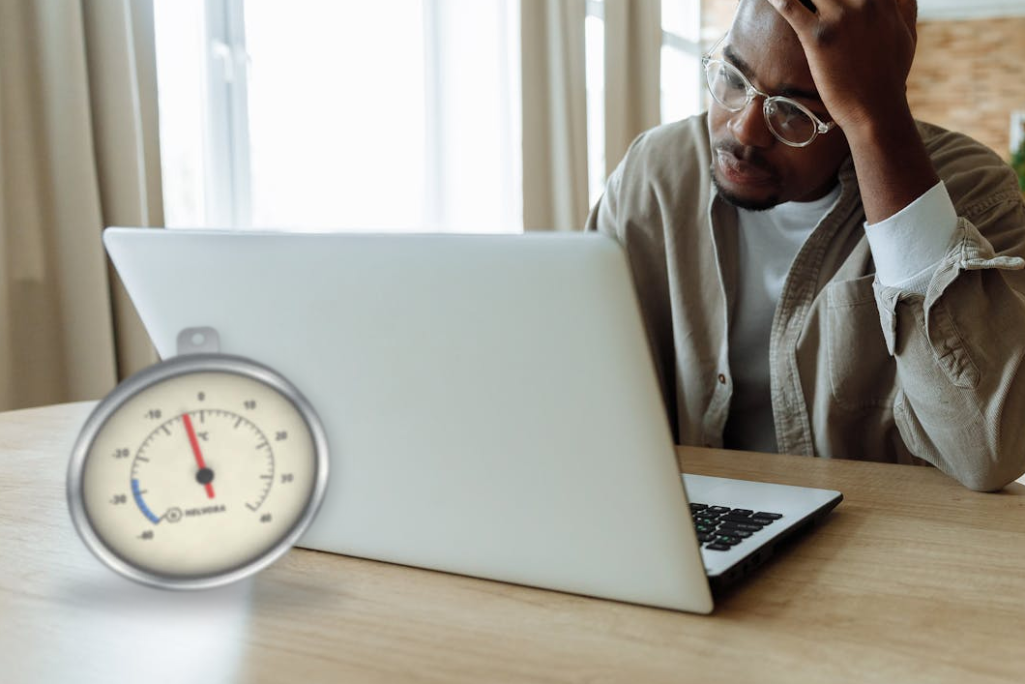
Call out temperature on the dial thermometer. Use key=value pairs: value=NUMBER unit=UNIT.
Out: value=-4 unit=°C
